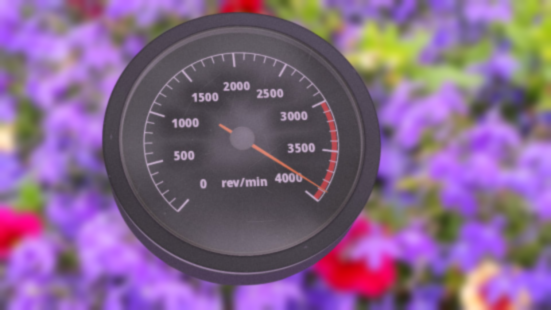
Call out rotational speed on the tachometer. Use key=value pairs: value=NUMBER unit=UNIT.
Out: value=3900 unit=rpm
